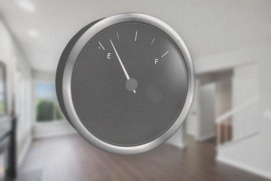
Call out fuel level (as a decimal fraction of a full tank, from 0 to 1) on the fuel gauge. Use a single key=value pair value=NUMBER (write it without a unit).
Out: value=0.125
